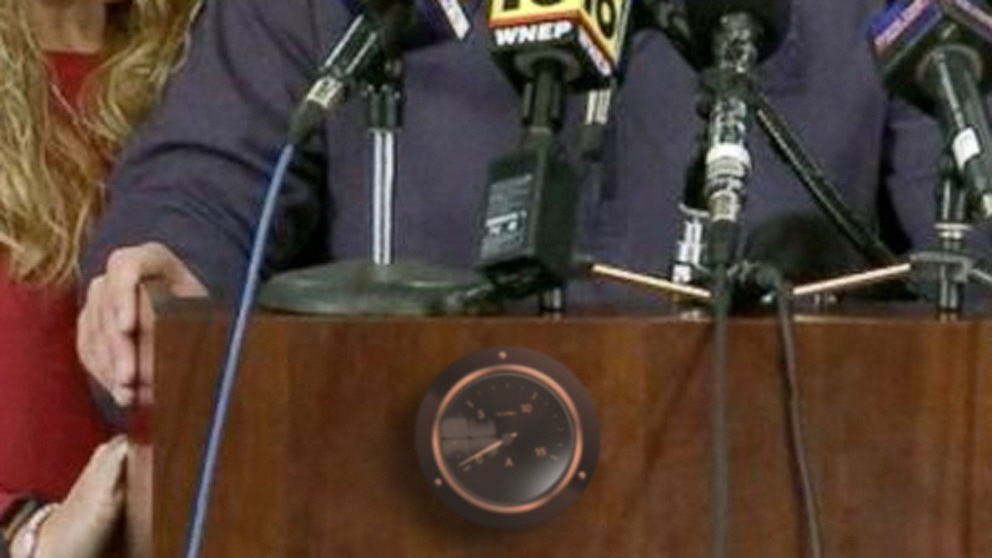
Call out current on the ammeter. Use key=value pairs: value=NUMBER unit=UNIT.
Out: value=0.5 unit=A
